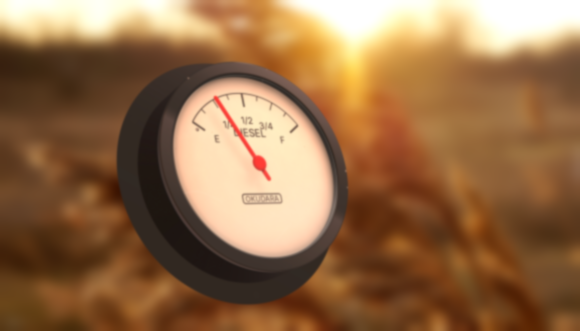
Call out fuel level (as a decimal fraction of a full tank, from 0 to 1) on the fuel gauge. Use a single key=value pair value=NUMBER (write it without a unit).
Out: value=0.25
